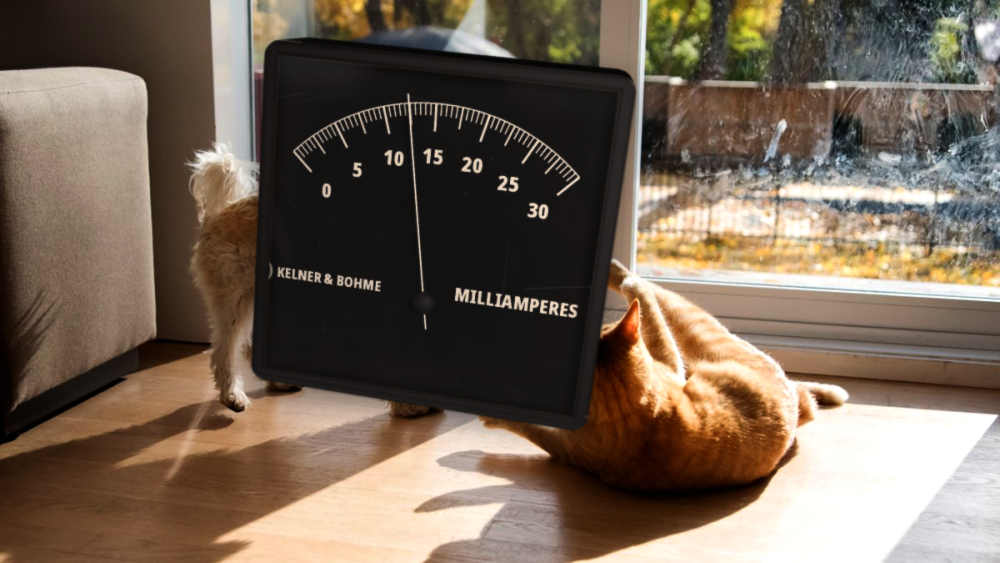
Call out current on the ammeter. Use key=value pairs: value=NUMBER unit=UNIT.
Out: value=12.5 unit=mA
